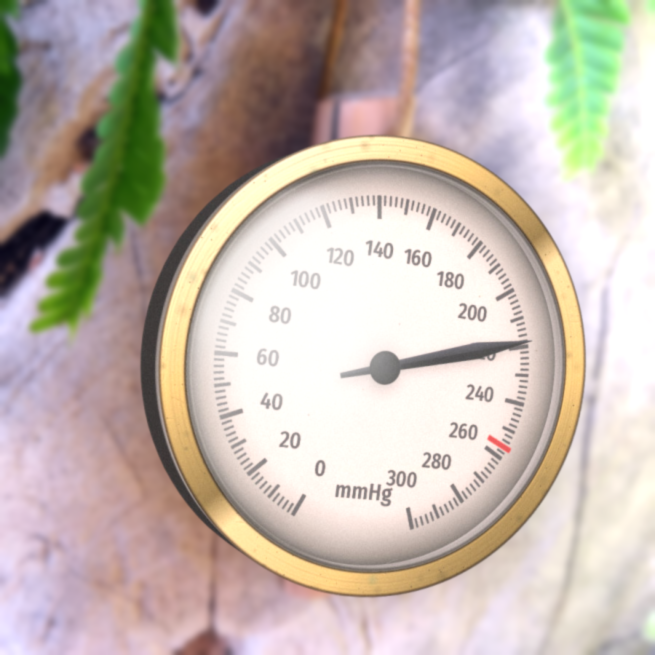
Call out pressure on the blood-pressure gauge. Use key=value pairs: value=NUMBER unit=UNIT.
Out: value=218 unit=mmHg
